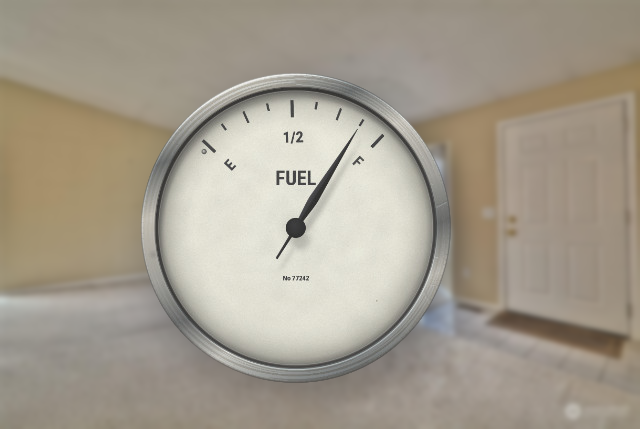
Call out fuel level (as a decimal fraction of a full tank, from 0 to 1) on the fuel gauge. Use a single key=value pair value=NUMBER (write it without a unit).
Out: value=0.875
